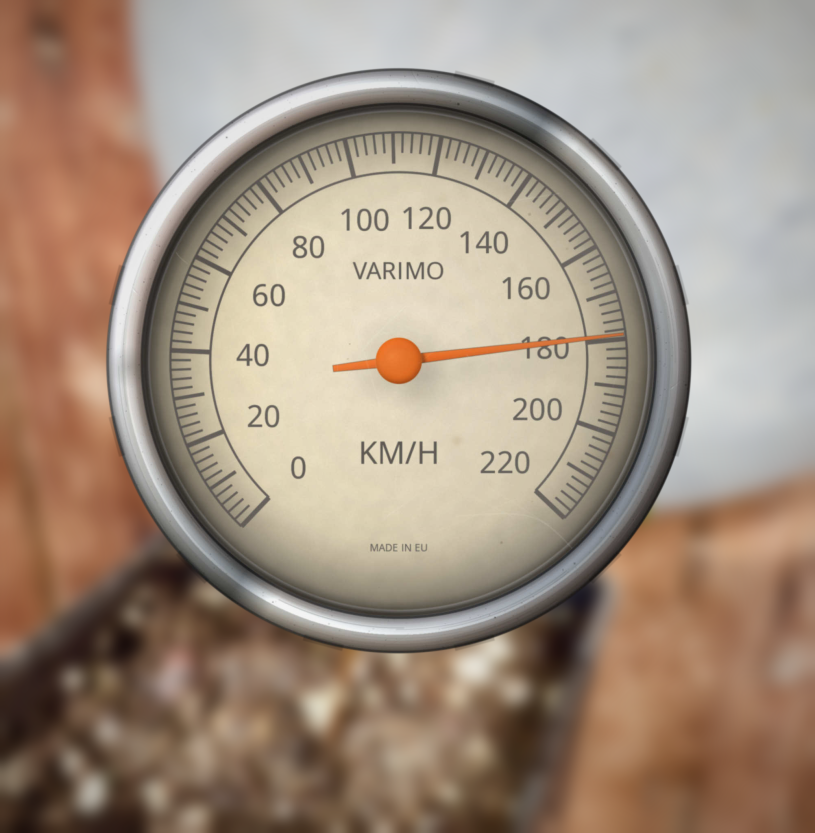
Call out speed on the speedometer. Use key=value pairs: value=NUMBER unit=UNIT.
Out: value=179 unit=km/h
